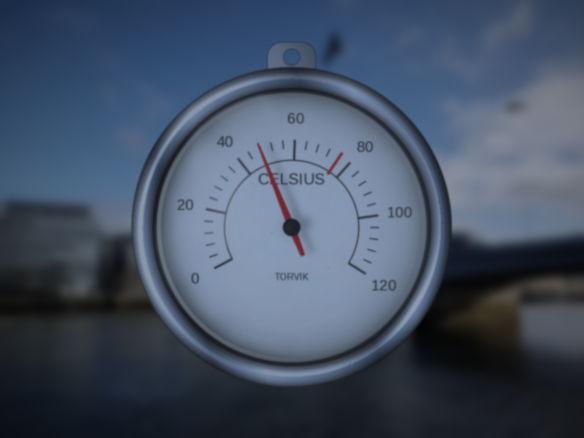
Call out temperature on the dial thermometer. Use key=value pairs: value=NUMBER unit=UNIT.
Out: value=48 unit=°C
